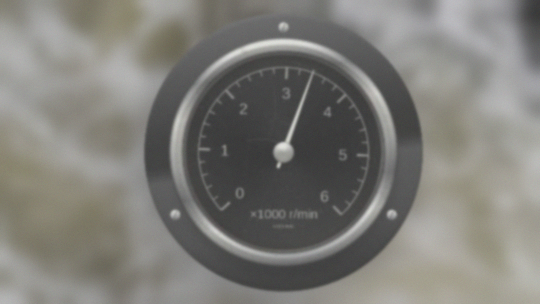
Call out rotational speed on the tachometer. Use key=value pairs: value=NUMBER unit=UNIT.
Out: value=3400 unit=rpm
